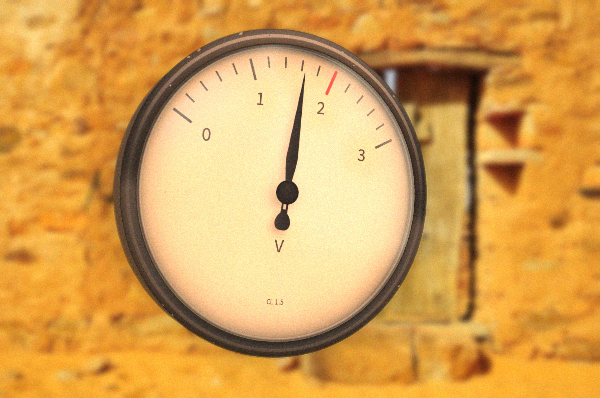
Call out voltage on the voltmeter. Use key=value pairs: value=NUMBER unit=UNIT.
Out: value=1.6 unit=V
